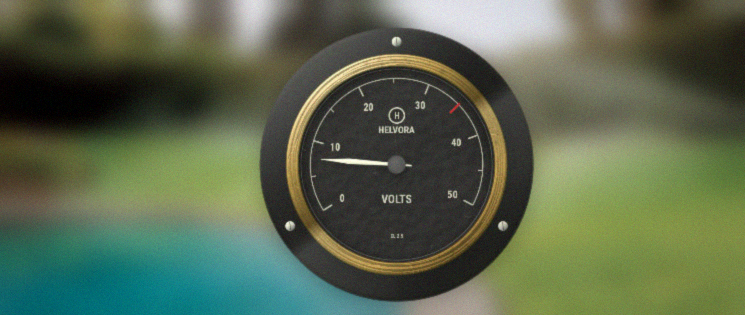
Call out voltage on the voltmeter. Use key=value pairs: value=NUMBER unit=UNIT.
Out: value=7.5 unit=V
